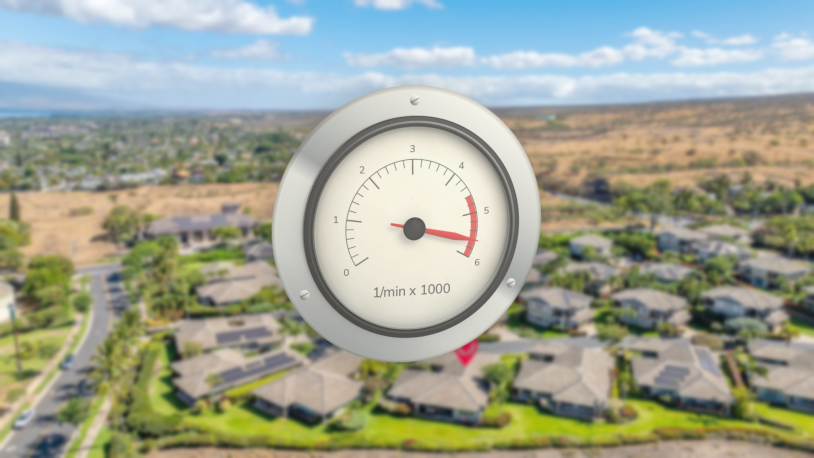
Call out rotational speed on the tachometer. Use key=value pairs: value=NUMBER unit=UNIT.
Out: value=5600 unit=rpm
